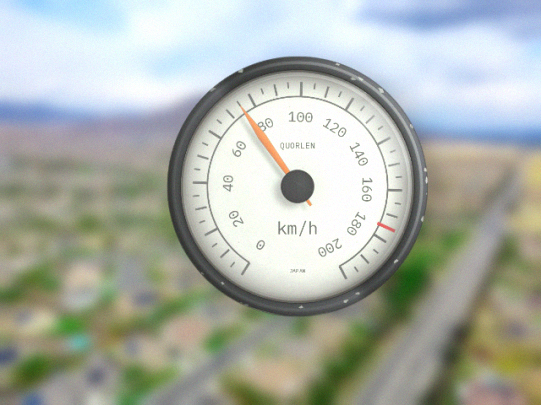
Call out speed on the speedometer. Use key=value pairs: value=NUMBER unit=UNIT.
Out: value=75 unit=km/h
